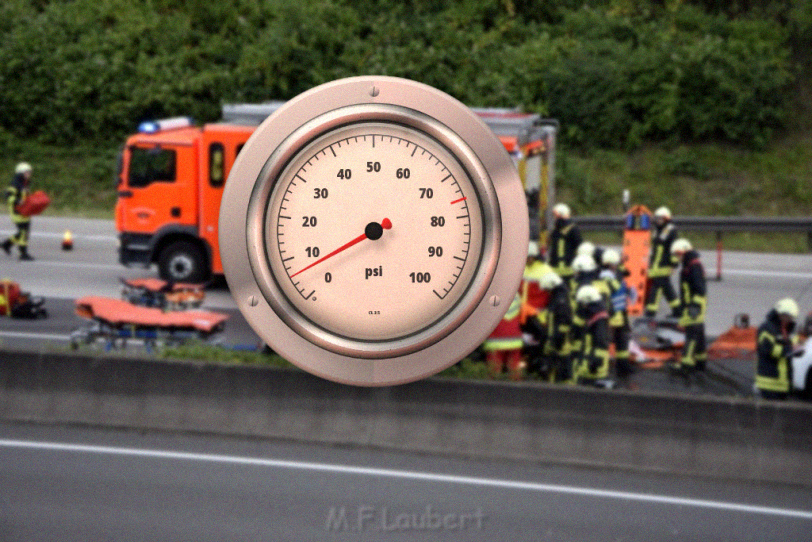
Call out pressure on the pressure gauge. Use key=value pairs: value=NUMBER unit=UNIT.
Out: value=6 unit=psi
